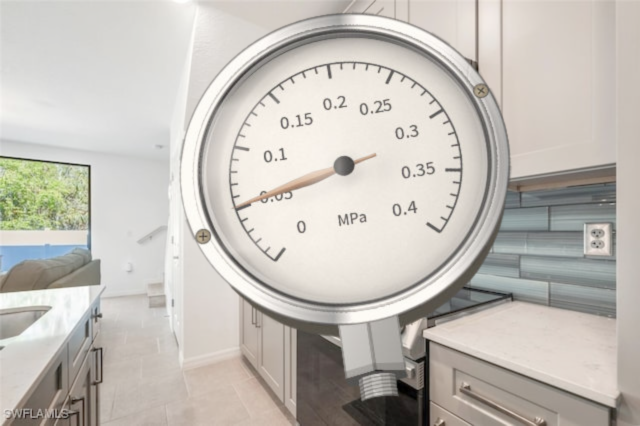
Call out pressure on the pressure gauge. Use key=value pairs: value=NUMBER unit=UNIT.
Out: value=0.05 unit=MPa
